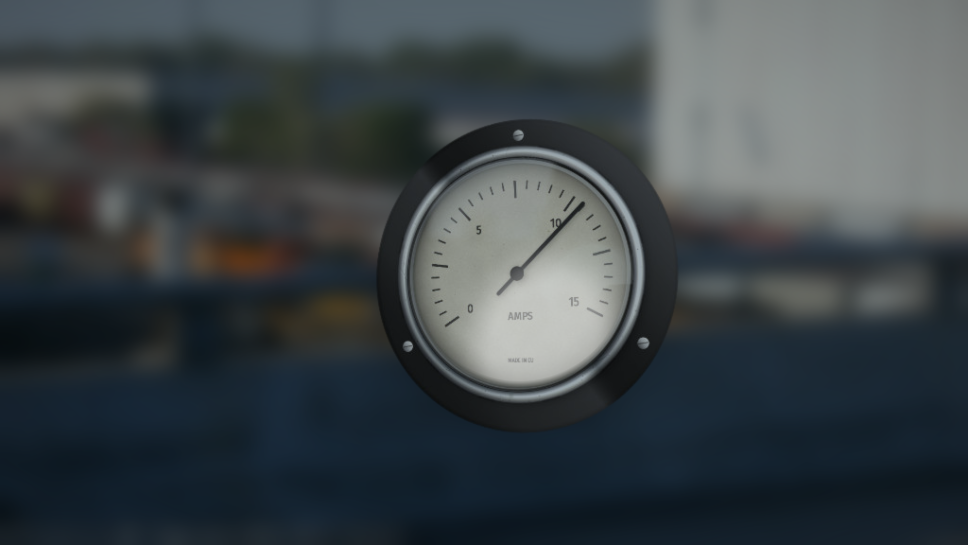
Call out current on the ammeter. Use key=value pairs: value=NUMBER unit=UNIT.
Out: value=10.5 unit=A
